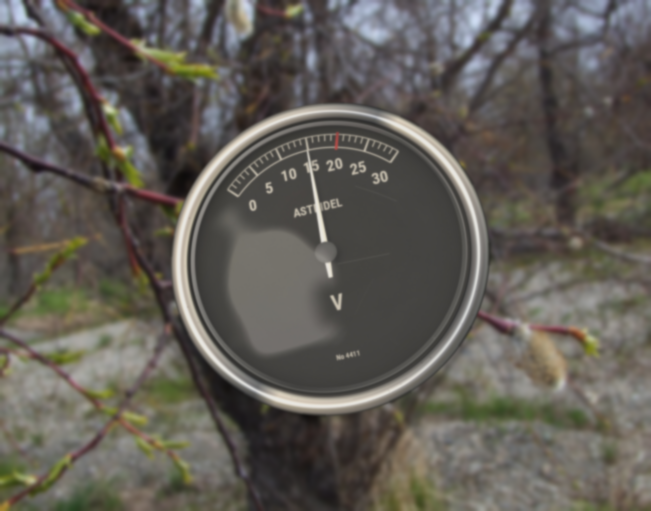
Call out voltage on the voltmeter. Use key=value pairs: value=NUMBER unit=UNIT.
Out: value=15 unit=V
